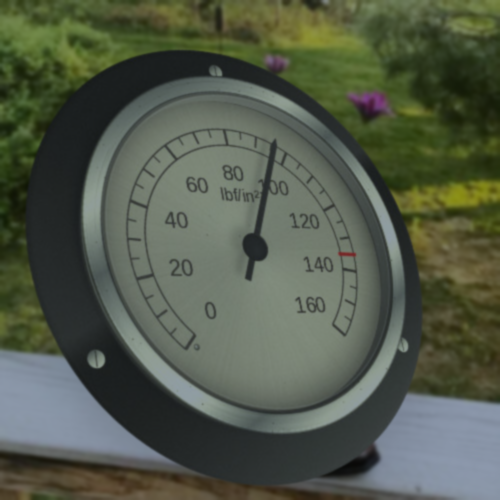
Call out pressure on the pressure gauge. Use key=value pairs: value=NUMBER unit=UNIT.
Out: value=95 unit=psi
